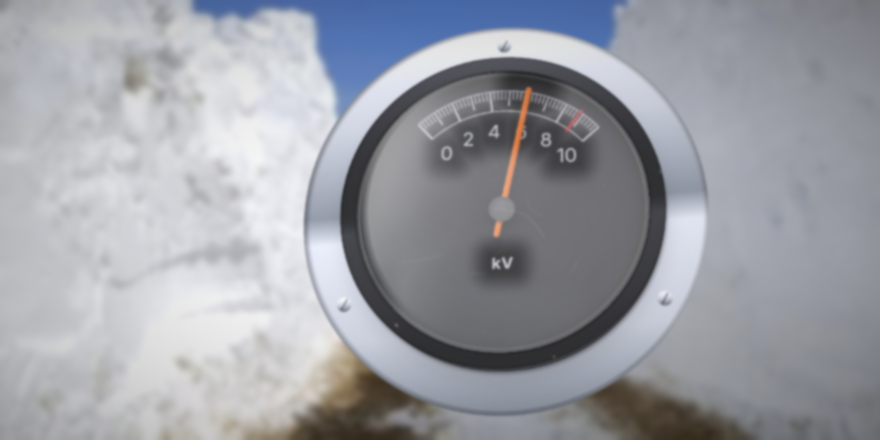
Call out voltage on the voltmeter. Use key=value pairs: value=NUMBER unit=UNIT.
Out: value=6 unit=kV
